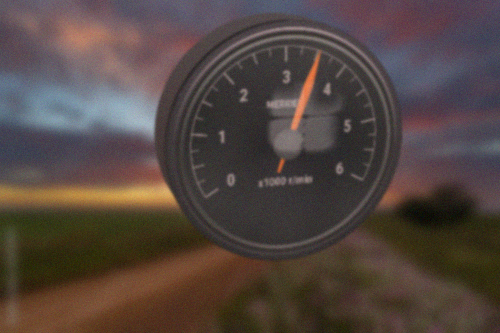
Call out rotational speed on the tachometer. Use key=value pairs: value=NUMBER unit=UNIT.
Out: value=3500 unit=rpm
